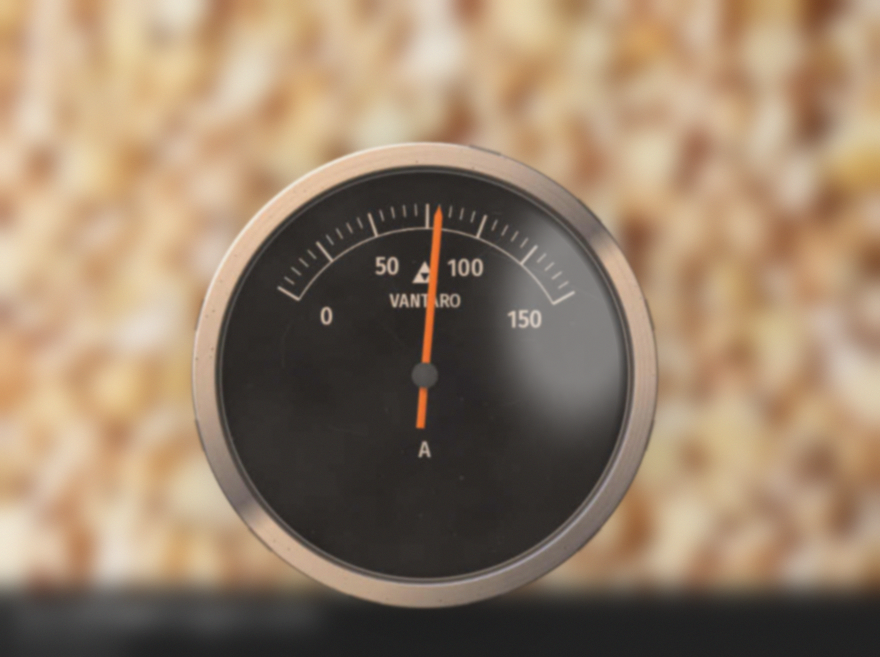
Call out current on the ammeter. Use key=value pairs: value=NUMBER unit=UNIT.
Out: value=80 unit=A
